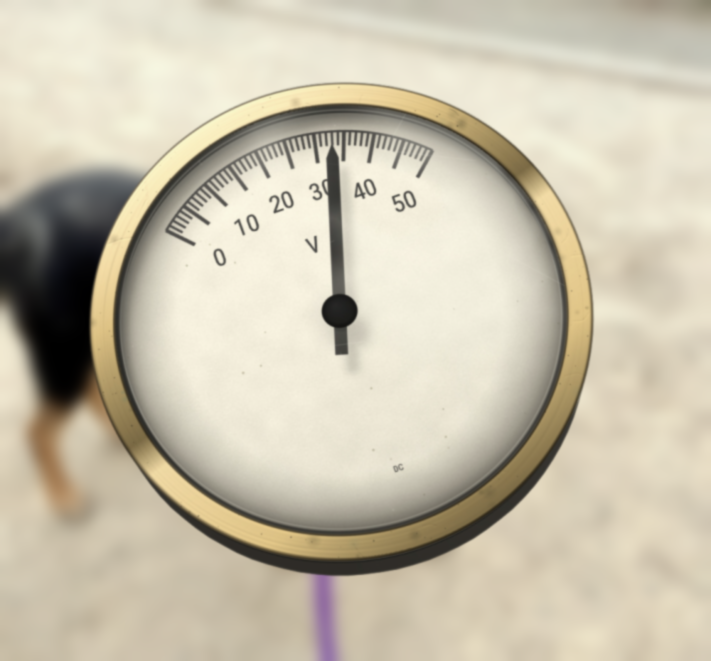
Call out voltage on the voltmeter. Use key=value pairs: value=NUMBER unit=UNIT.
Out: value=33 unit=V
